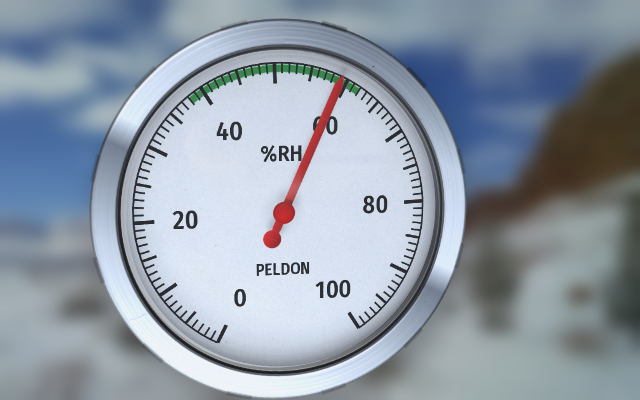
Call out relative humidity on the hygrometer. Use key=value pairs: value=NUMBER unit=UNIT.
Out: value=59 unit=%
